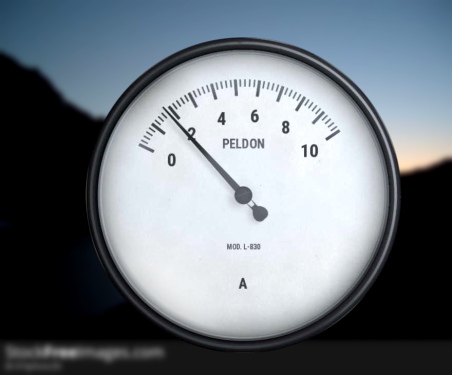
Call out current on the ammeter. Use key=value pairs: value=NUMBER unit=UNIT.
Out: value=1.8 unit=A
